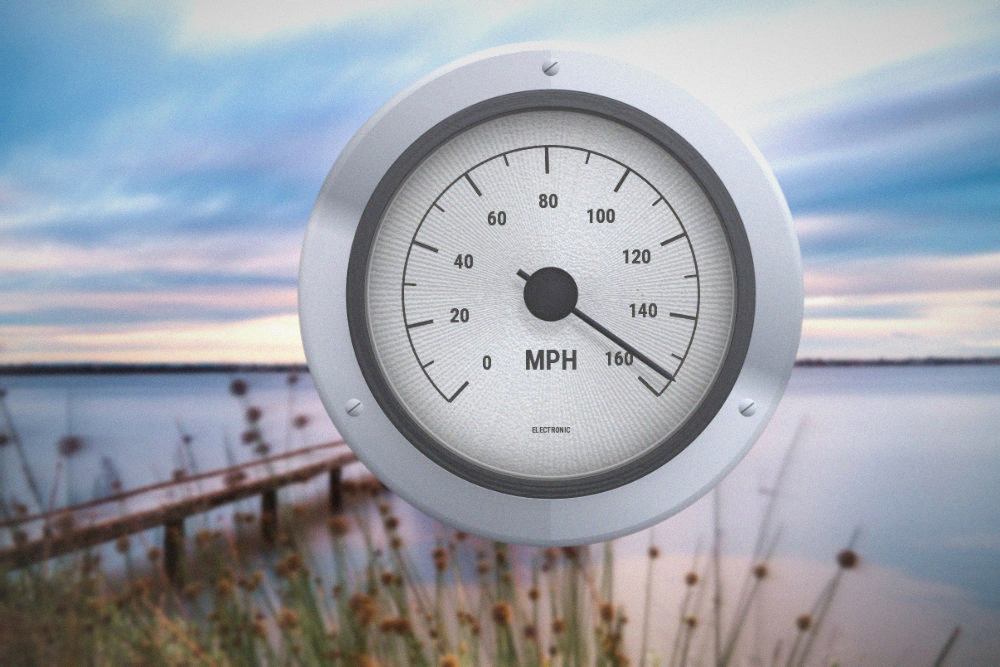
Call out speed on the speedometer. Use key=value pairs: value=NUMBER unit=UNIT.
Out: value=155 unit=mph
